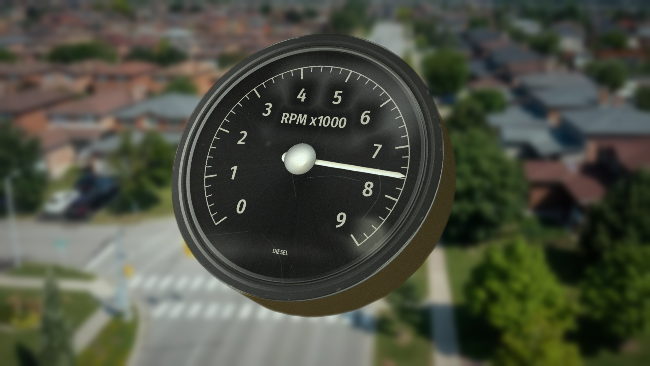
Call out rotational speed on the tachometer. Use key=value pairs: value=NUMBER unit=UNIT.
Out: value=7600 unit=rpm
